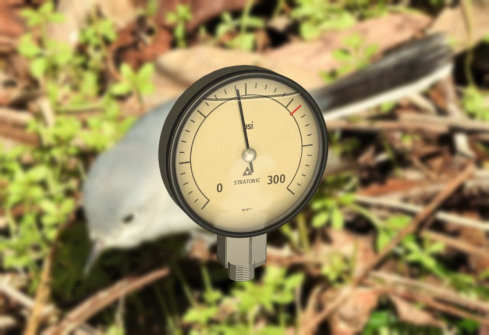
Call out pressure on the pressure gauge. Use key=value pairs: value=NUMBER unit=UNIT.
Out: value=140 unit=psi
